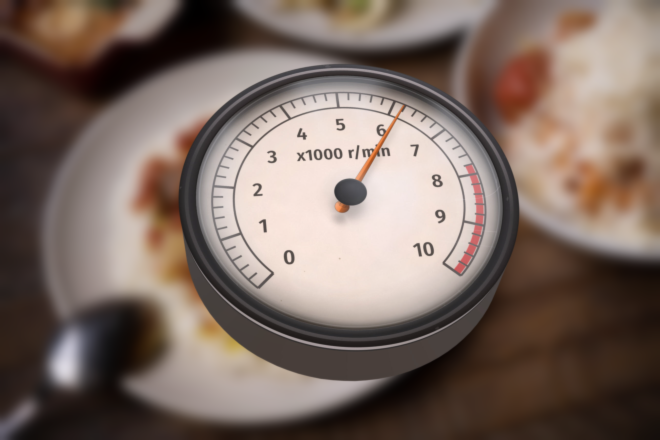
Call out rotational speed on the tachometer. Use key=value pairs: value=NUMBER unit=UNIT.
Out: value=6200 unit=rpm
